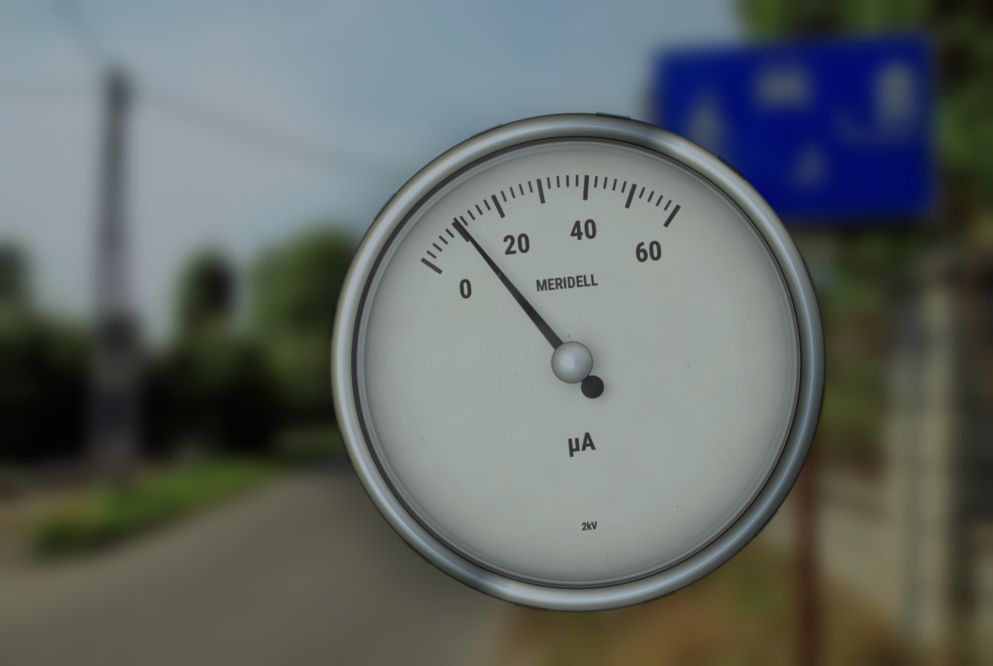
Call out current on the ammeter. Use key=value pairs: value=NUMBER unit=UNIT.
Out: value=11 unit=µA
